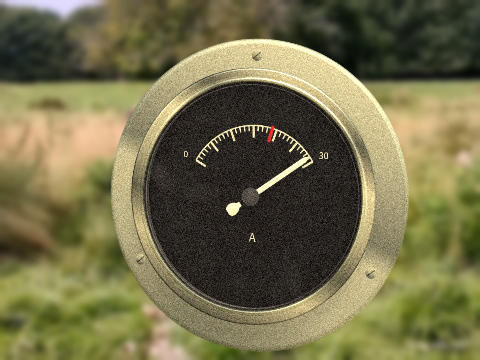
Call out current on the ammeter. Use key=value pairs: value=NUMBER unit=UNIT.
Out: value=29 unit=A
